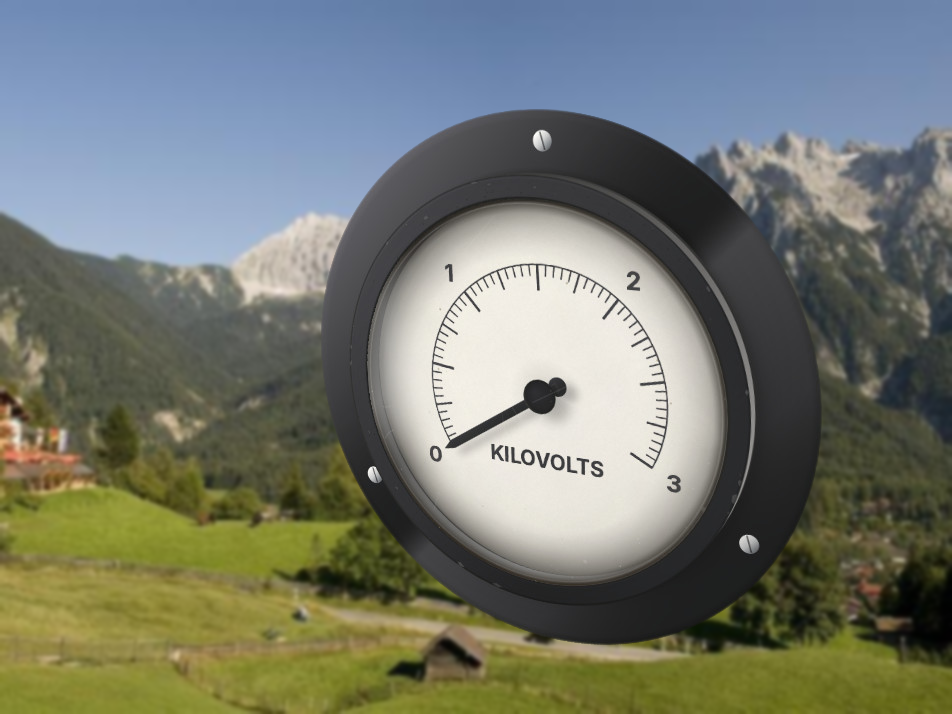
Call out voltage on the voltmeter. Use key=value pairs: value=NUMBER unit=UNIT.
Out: value=0 unit=kV
